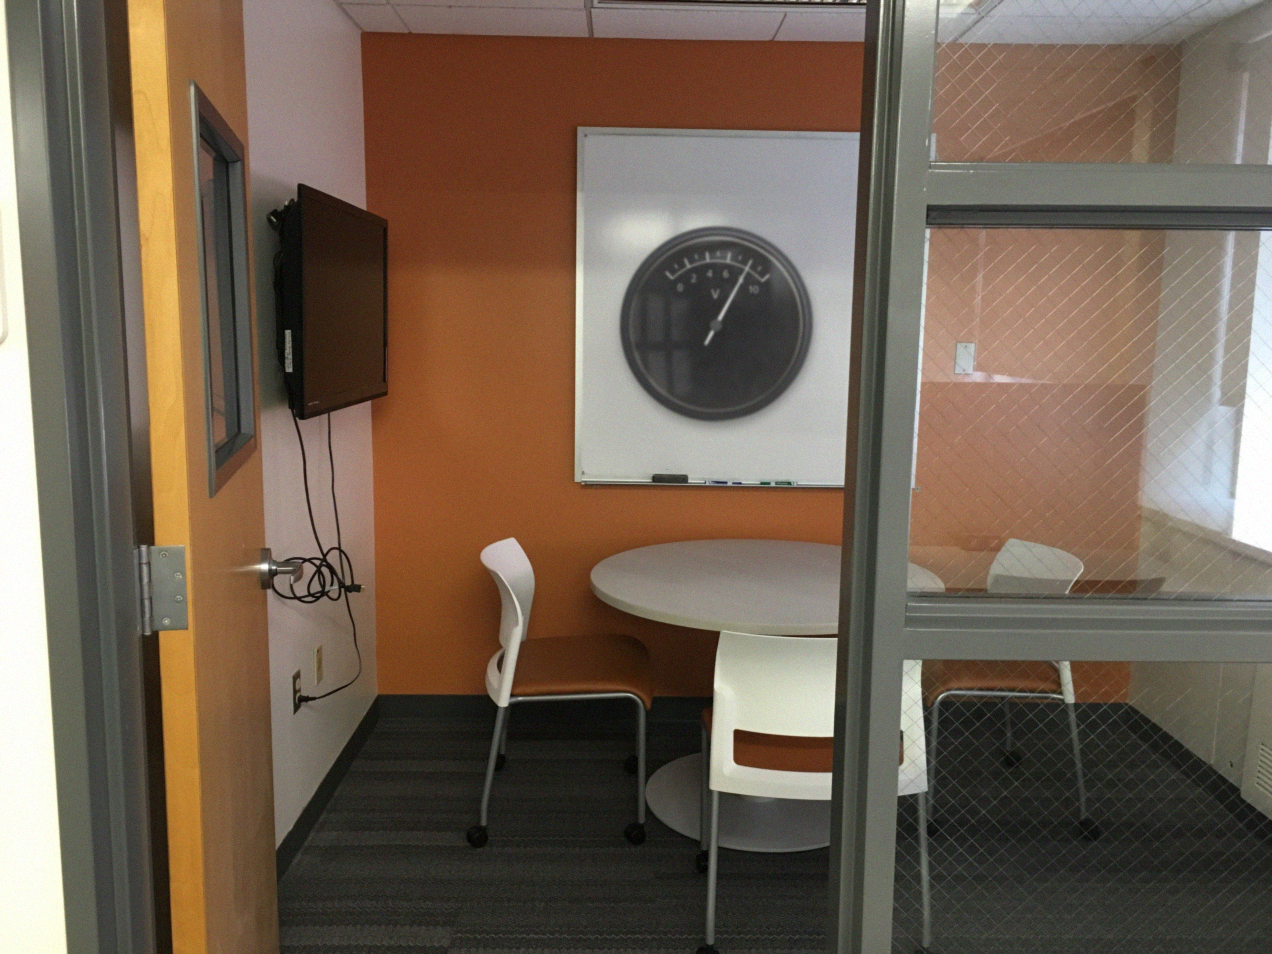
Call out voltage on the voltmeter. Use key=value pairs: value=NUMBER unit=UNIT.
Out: value=8 unit=V
